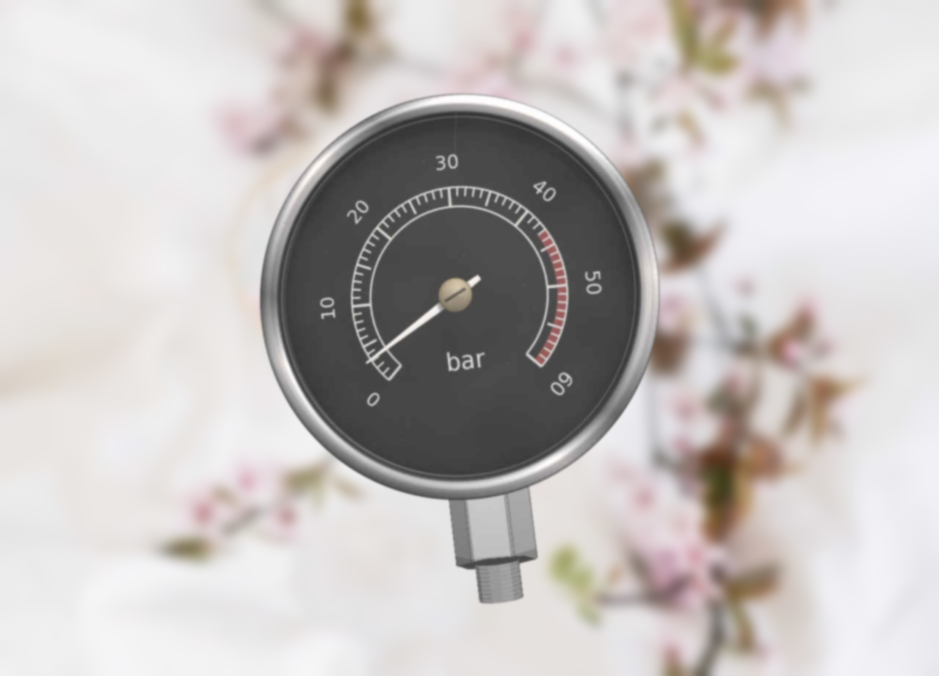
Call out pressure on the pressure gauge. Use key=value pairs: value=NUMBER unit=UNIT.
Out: value=3 unit=bar
